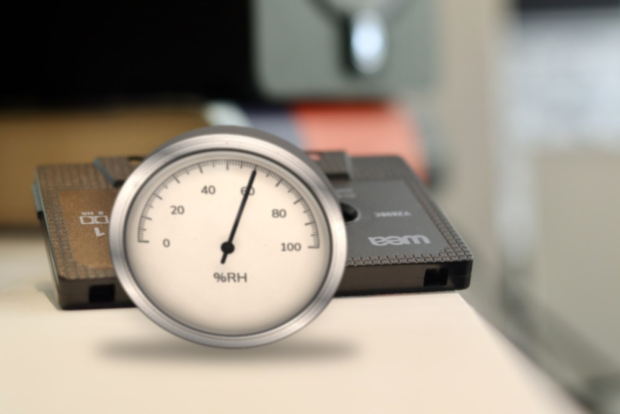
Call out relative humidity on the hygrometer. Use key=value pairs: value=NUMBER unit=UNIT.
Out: value=60 unit=%
